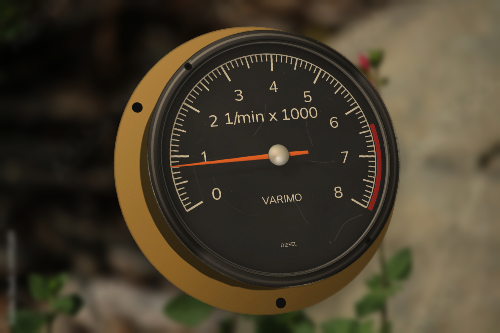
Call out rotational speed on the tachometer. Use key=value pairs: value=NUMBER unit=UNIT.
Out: value=800 unit=rpm
